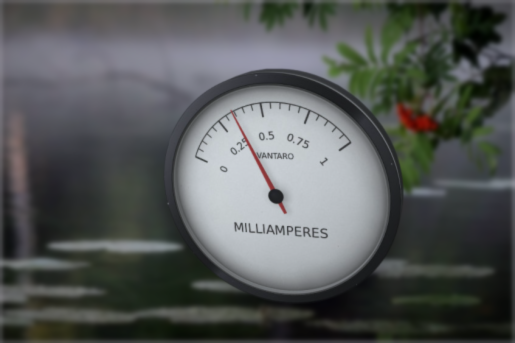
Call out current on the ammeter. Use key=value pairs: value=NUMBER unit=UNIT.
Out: value=0.35 unit=mA
